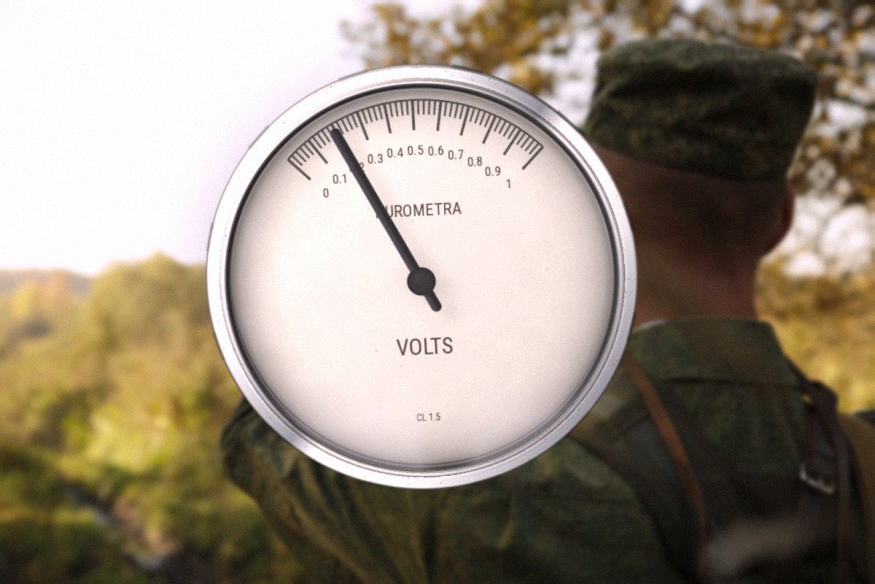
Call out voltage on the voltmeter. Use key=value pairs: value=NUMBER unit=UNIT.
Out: value=0.2 unit=V
